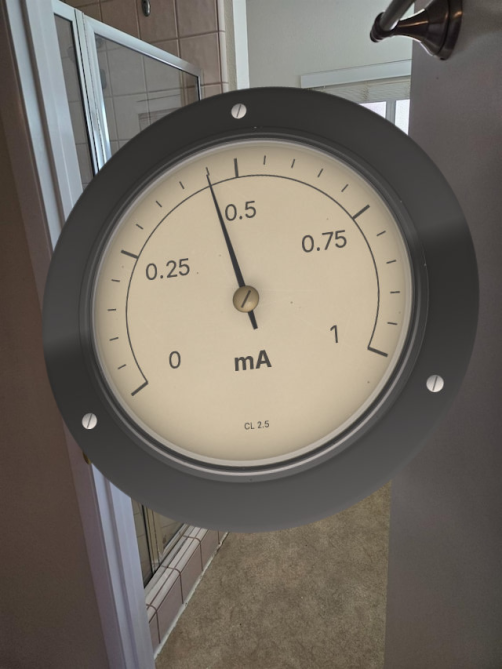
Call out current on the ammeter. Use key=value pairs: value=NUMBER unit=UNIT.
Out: value=0.45 unit=mA
